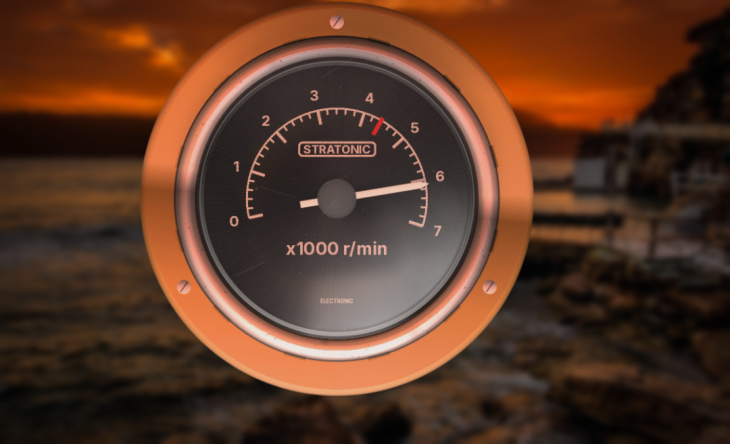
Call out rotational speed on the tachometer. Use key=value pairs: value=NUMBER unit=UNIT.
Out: value=6100 unit=rpm
